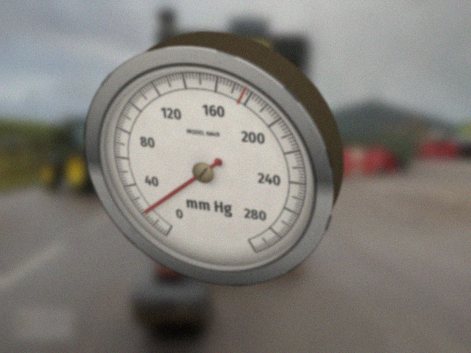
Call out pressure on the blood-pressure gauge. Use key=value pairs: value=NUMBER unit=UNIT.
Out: value=20 unit=mmHg
